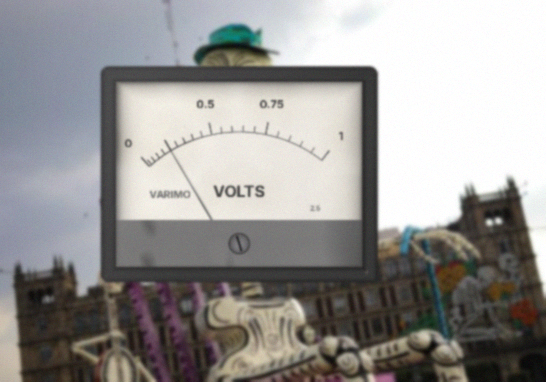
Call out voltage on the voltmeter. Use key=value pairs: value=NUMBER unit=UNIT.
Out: value=0.25 unit=V
